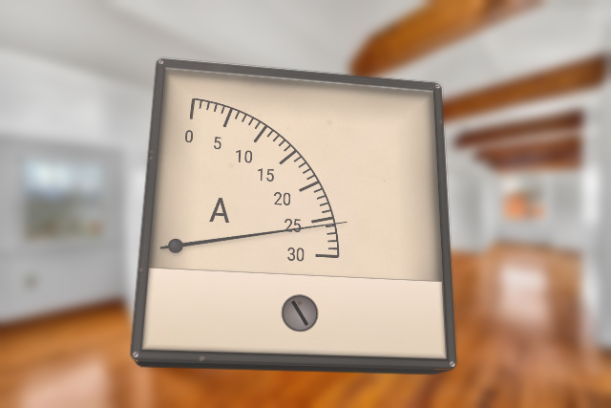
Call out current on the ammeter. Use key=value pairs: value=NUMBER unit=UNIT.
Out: value=26 unit=A
